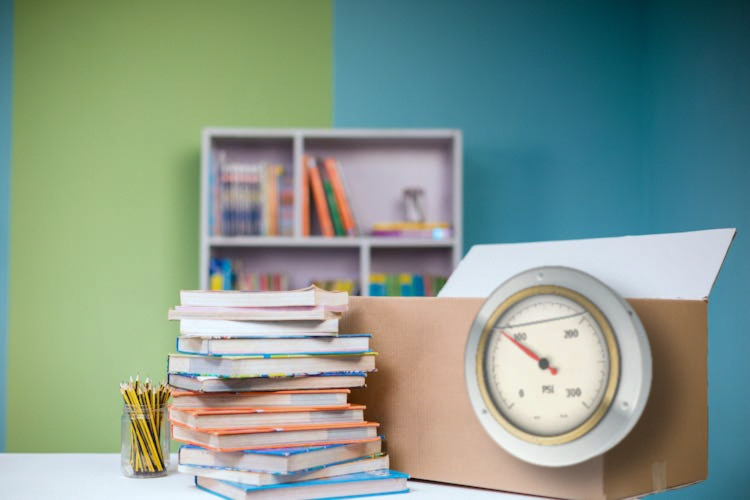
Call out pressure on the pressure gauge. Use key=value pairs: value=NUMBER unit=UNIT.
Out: value=90 unit=psi
